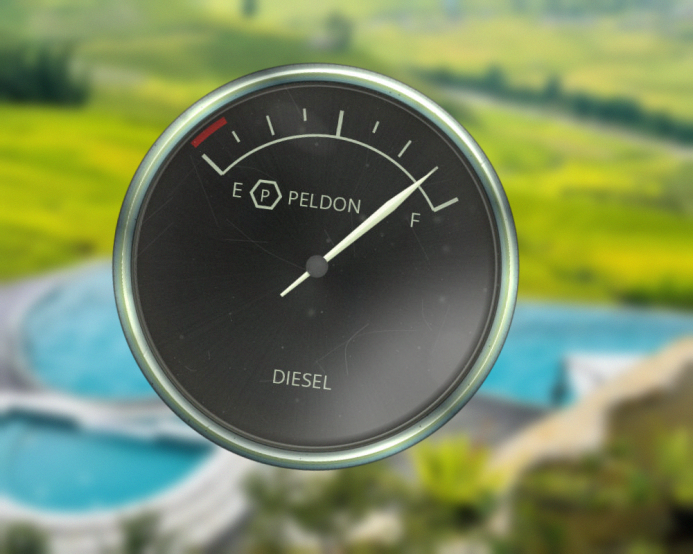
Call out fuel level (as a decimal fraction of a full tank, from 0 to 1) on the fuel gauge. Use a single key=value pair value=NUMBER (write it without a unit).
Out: value=0.875
